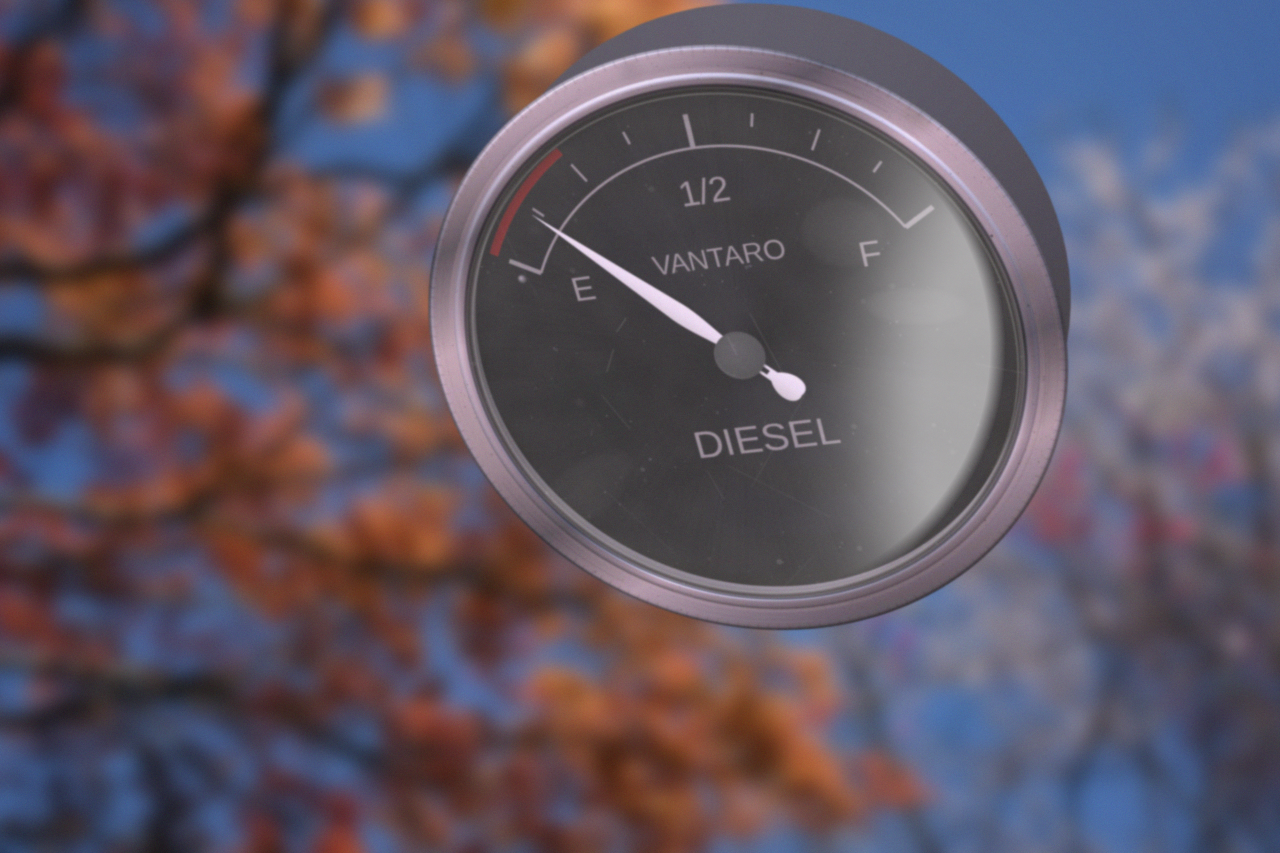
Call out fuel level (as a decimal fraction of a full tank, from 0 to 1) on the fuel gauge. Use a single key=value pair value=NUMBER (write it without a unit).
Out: value=0.125
